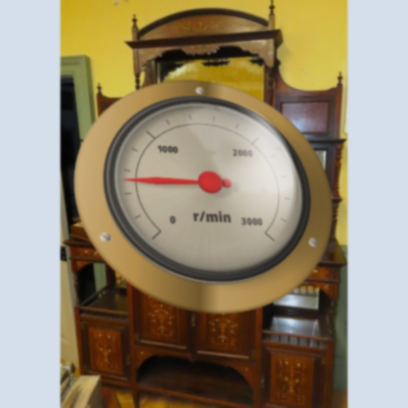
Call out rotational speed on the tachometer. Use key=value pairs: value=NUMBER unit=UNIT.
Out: value=500 unit=rpm
